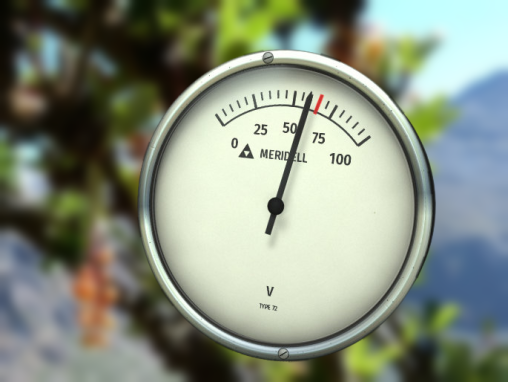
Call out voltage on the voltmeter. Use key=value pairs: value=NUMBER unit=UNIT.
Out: value=60 unit=V
